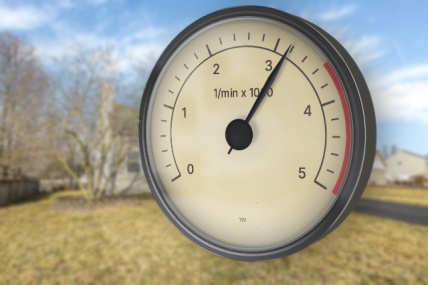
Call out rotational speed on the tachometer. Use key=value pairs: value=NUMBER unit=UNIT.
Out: value=3200 unit=rpm
